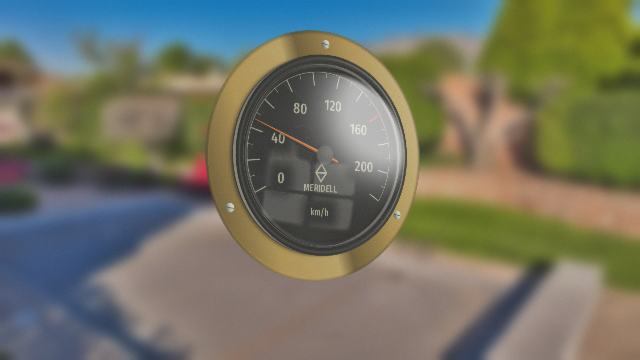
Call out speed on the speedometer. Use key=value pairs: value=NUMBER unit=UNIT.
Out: value=45 unit=km/h
